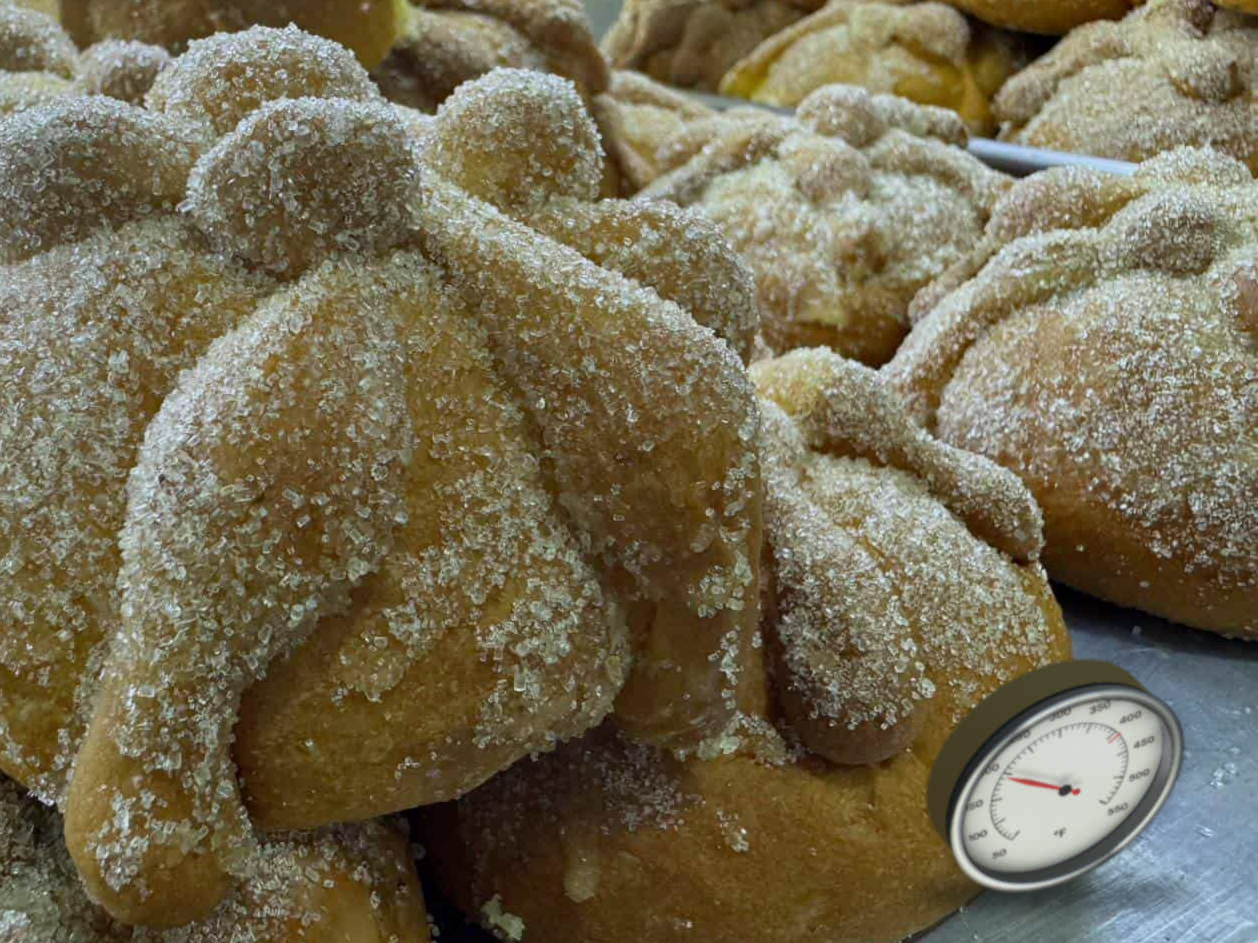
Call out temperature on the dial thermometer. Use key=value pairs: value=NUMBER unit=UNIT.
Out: value=200 unit=°F
